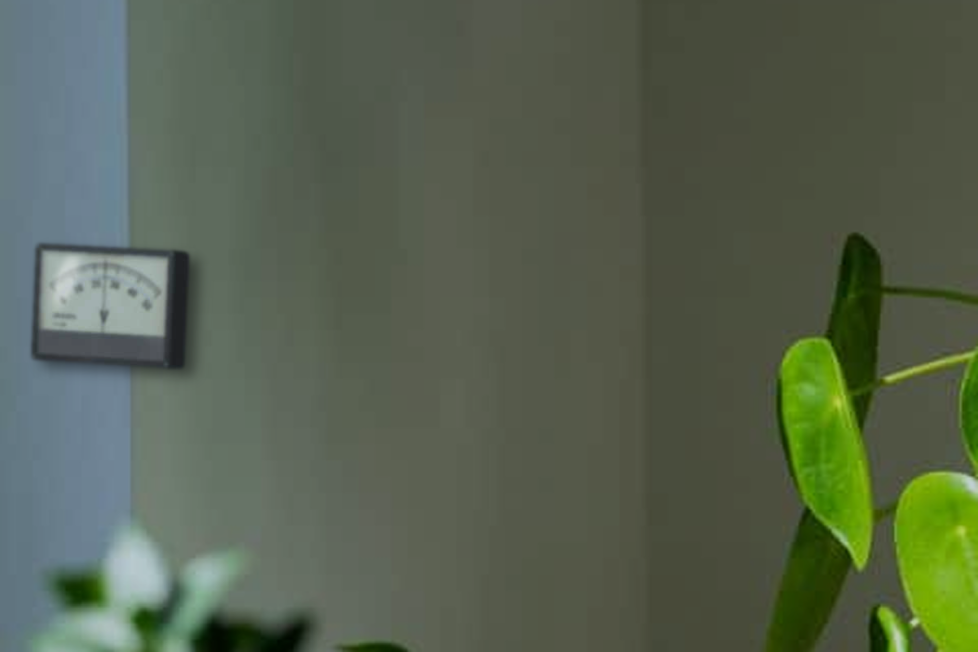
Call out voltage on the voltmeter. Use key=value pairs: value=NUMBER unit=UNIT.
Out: value=25 unit=V
